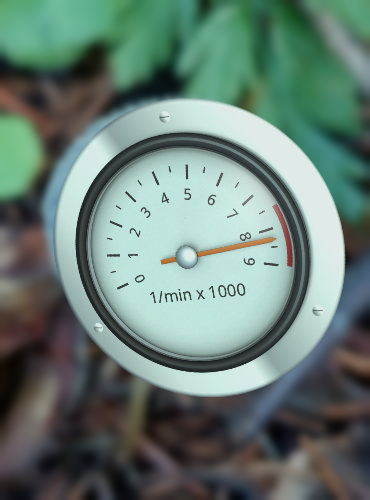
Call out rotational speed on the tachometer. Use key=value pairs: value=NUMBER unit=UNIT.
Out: value=8250 unit=rpm
